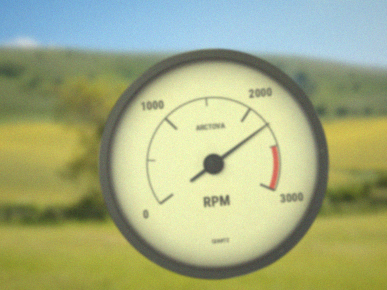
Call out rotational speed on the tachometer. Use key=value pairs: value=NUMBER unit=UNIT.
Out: value=2250 unit=rpm
